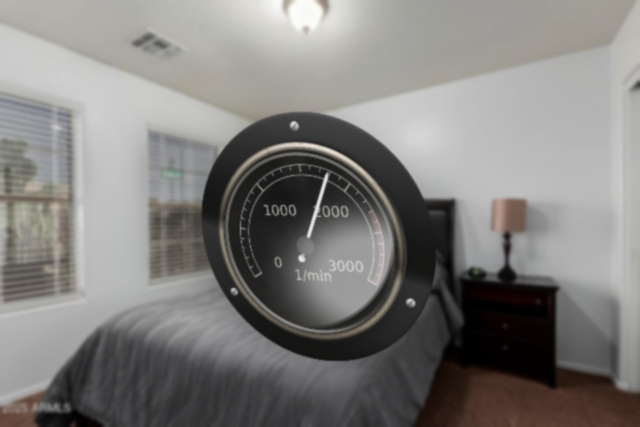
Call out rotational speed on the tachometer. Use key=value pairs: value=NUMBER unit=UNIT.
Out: value=1800 unit=rpm
